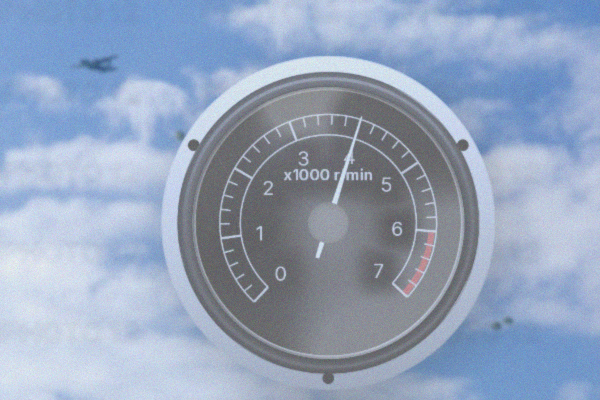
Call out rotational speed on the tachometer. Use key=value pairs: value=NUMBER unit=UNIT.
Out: value=4000 unit=rpm
